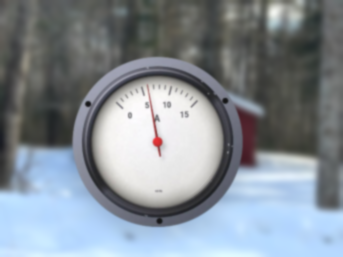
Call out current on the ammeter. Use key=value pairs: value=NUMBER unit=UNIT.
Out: value=6 unit=A
